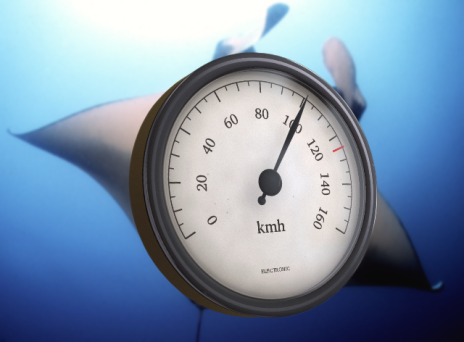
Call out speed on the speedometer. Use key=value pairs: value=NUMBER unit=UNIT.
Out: value=100 unit=km/h
